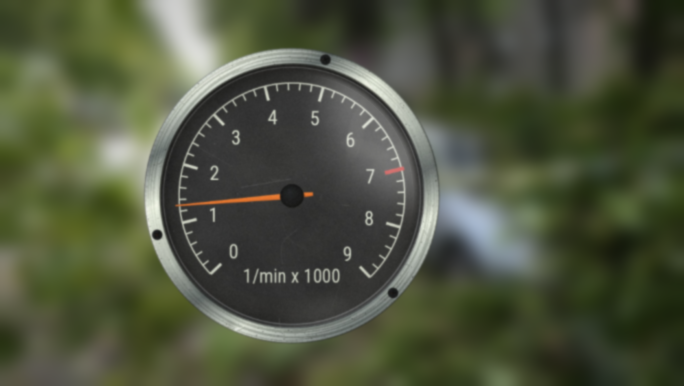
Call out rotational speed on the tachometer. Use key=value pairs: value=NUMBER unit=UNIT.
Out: value=1300 unit=rpm
